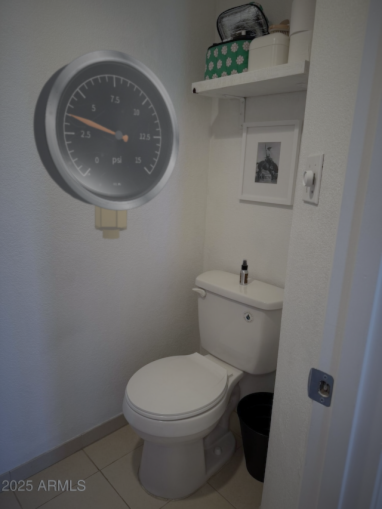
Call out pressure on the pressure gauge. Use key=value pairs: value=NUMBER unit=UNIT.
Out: value=3.5 unit=psi
